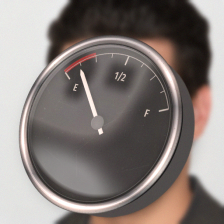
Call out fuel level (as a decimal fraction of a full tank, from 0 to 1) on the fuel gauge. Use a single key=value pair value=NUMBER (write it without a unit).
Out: value=0.125
